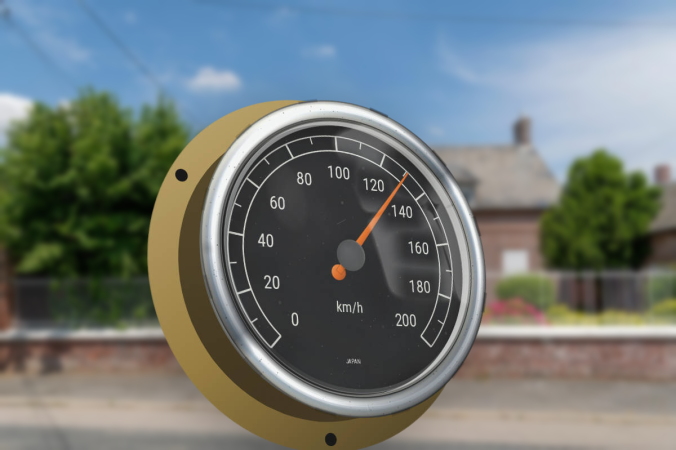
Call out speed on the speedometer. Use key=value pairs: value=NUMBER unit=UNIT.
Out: value=130 unit=km/h
